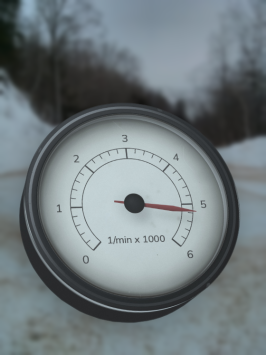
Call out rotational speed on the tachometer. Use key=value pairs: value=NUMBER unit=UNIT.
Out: value=5200 unit=rpm
